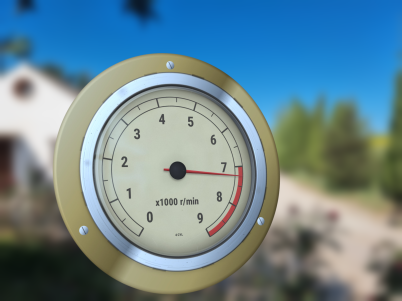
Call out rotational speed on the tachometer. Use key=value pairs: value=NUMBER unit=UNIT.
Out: value=7250 unit=rpm
